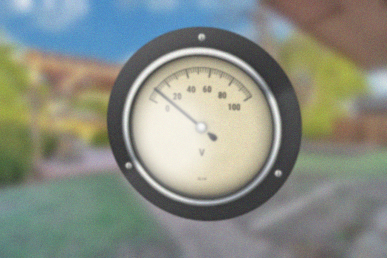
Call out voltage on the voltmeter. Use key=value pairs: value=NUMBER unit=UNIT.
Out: value=10 unit=V
